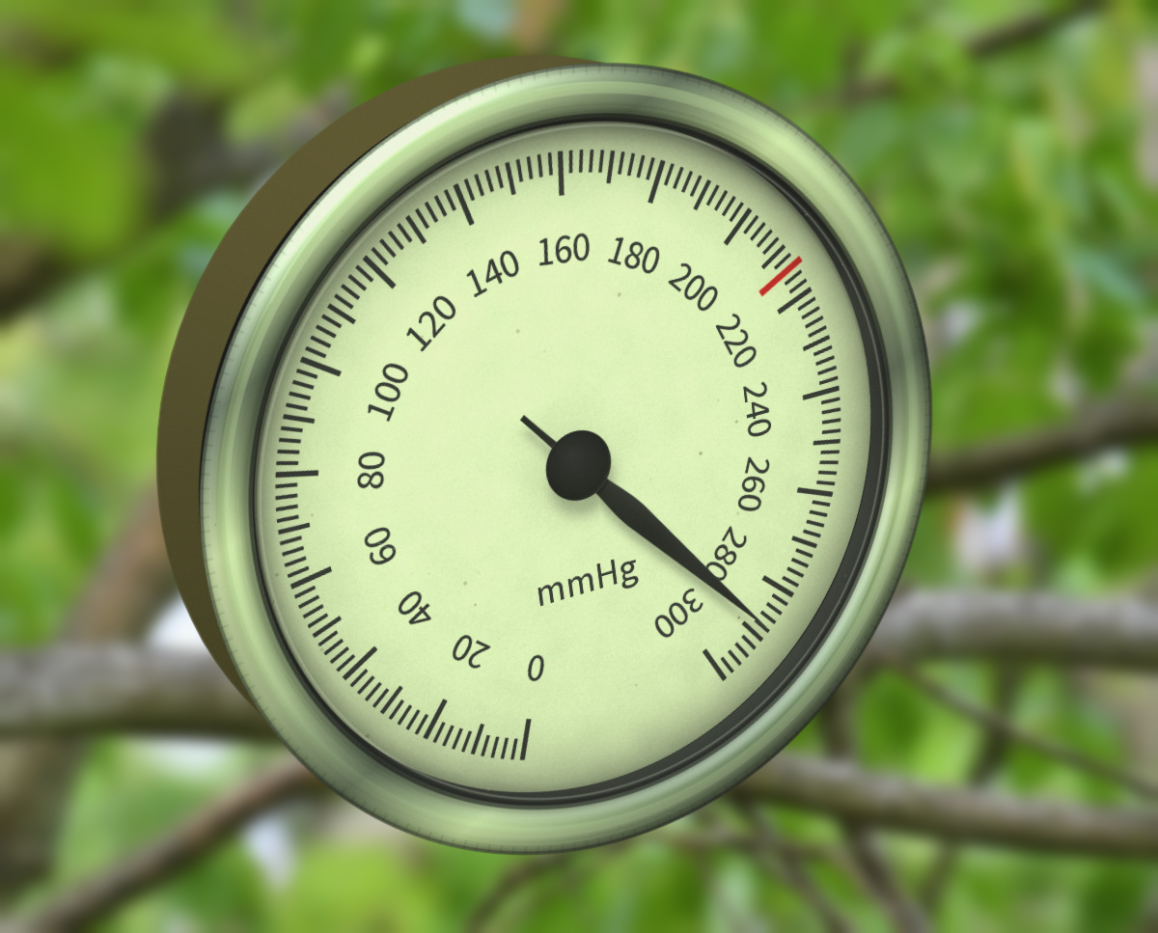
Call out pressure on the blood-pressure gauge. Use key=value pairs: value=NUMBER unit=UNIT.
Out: value=288 unit=mmHg
